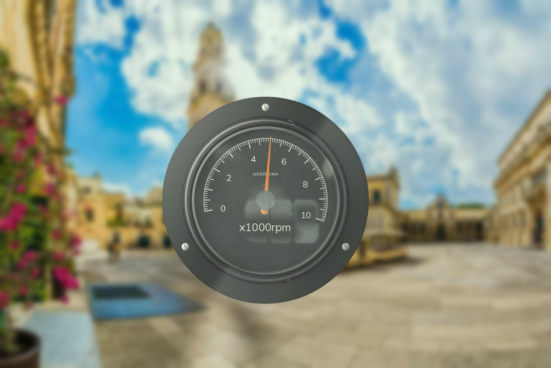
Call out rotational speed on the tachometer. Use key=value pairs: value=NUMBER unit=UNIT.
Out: value=5000 unit=rpm
